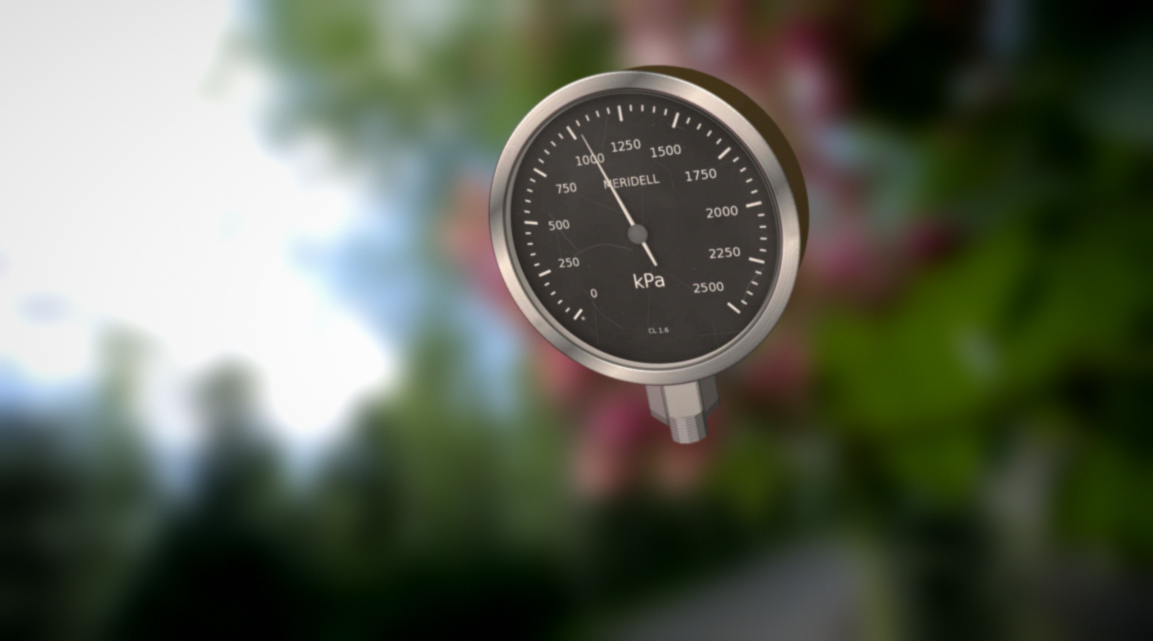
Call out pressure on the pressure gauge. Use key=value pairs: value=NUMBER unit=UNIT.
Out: value=1050 unit=kPa
